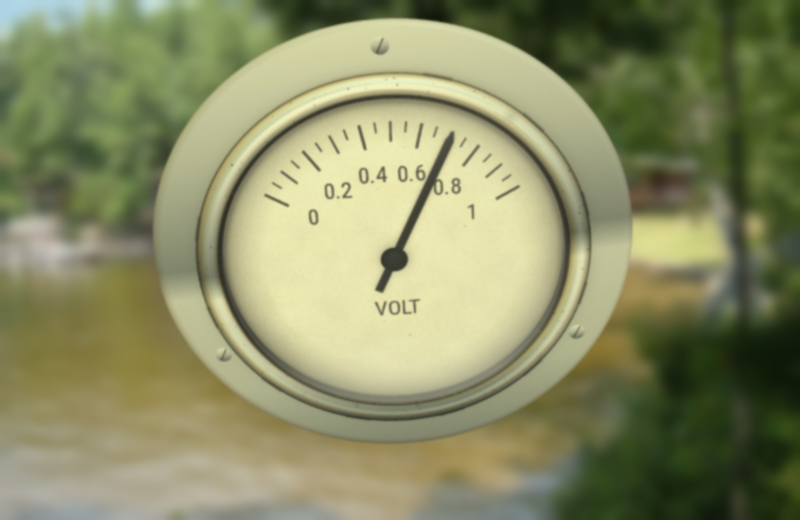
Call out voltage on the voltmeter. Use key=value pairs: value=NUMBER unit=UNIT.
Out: value=0.7 unit=V
